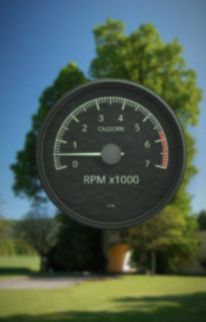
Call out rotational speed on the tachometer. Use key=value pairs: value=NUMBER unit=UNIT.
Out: value=500 unit=rpm
